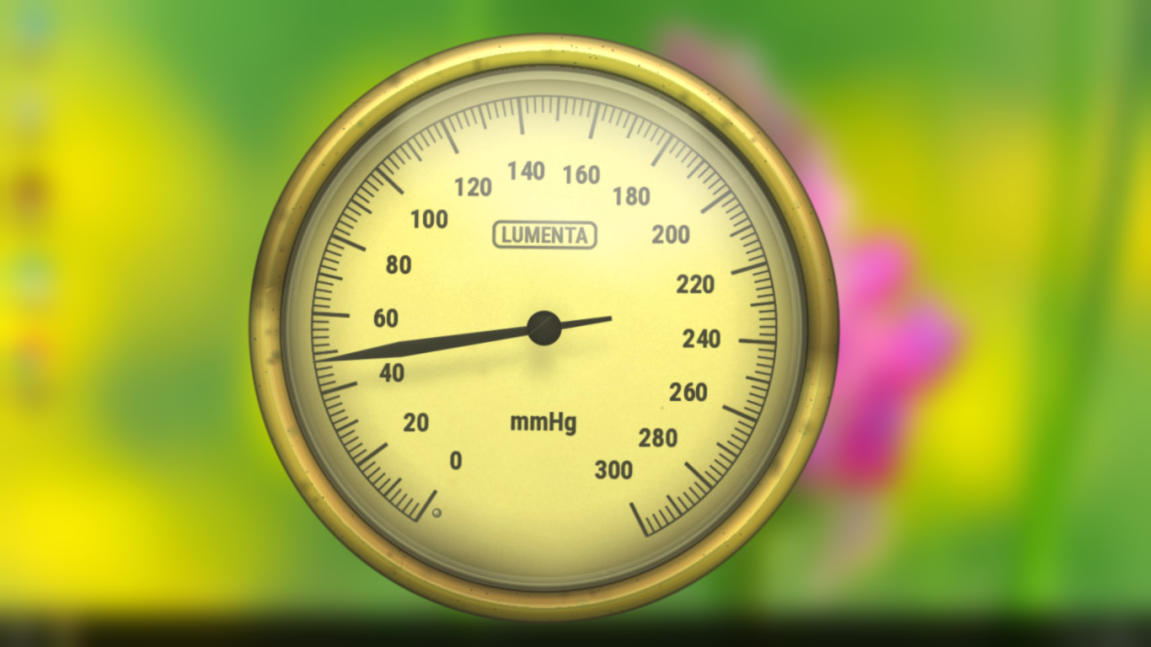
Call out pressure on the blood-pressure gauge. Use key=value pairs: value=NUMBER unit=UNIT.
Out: value=48 unit=mmHg
